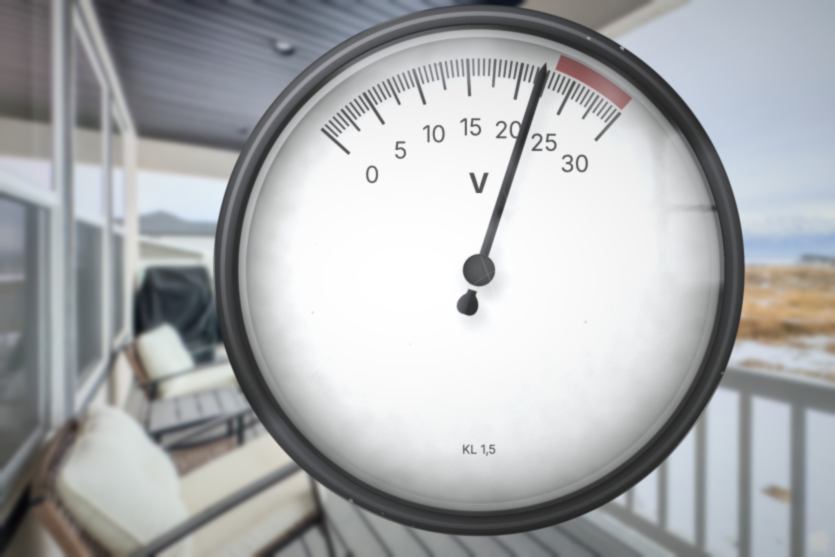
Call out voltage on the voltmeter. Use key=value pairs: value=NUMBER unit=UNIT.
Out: value=22 unit=V
